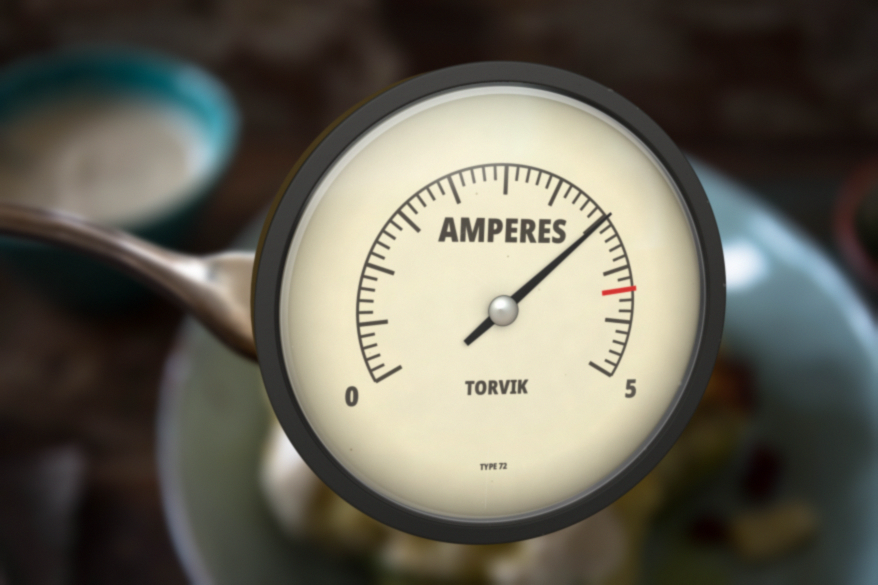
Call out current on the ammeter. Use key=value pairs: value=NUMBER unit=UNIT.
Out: value=3.5 unit=A
